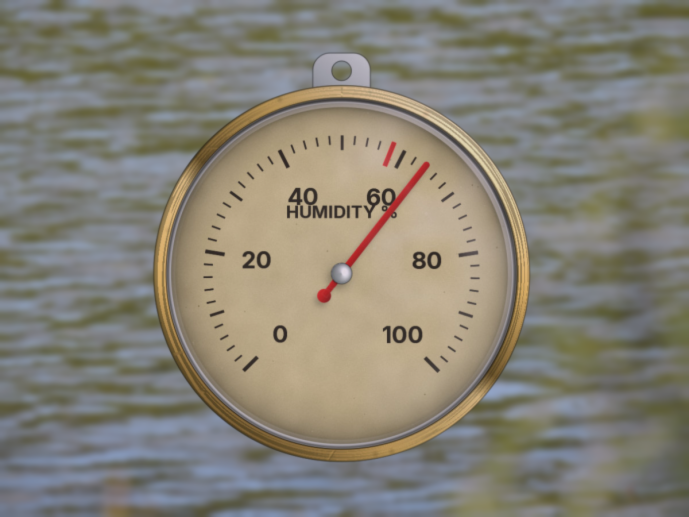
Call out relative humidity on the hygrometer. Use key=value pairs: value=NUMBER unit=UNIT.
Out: value=64 unit=%
